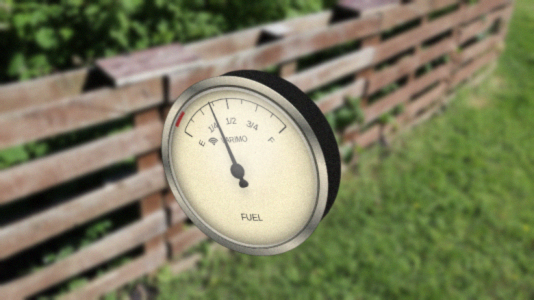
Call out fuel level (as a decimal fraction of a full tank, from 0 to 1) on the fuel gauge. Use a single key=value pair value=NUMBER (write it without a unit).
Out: value=0.375
